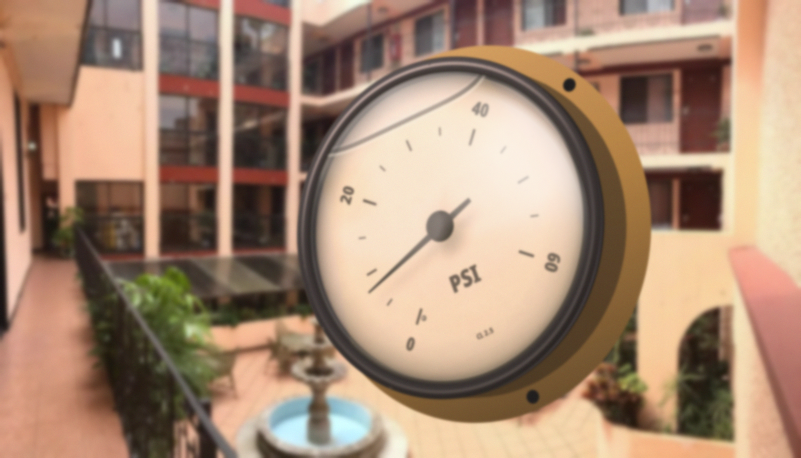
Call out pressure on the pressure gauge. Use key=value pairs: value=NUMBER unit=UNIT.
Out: value=7.5 unit=psi
